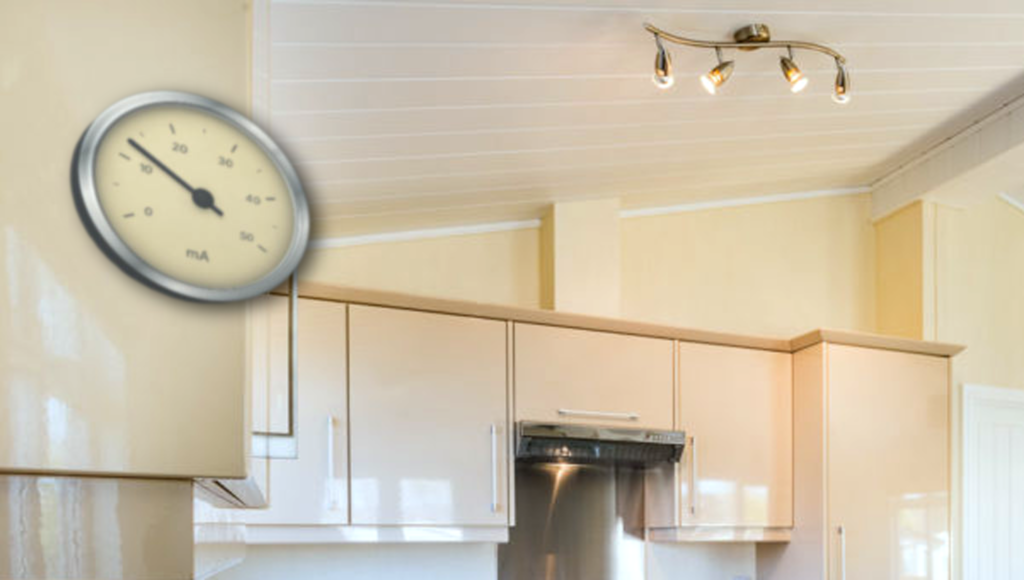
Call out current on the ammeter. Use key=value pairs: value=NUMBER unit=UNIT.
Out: value=12.5 unit=mA
